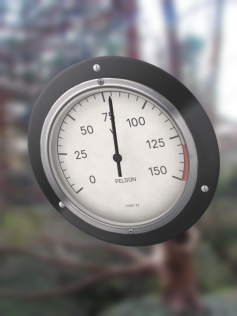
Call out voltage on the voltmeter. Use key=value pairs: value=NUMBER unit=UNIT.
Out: value=80 unit=V
